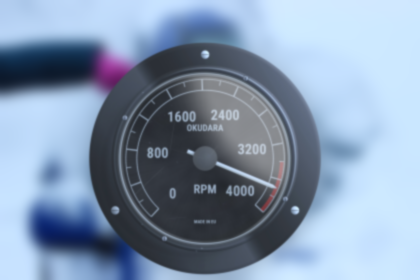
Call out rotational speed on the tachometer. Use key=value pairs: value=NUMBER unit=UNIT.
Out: value=3700 unit=rpm
